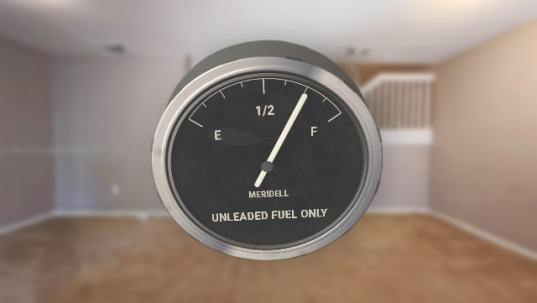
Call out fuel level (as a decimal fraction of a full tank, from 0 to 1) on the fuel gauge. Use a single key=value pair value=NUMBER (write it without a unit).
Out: value=0.75
